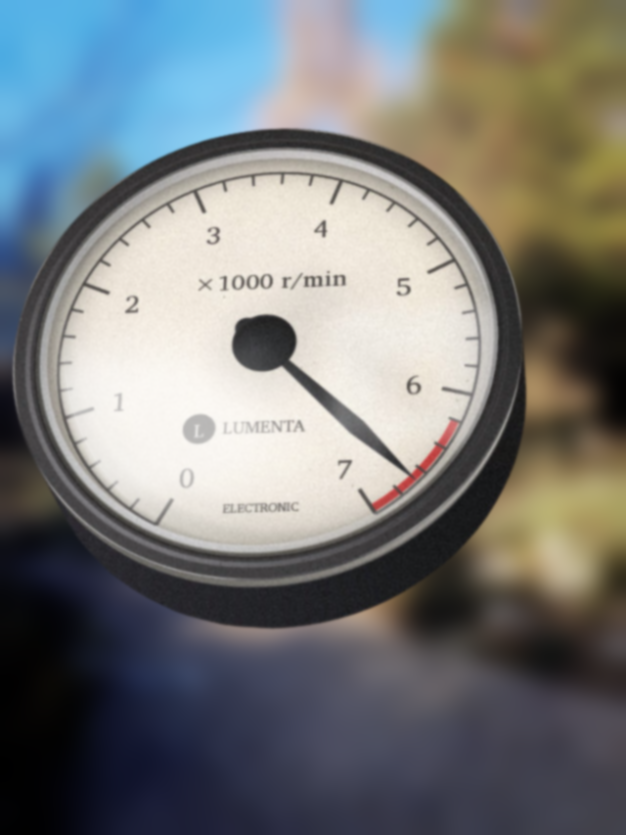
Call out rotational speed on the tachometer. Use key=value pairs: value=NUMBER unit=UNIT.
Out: value=6700 unit=rpm
